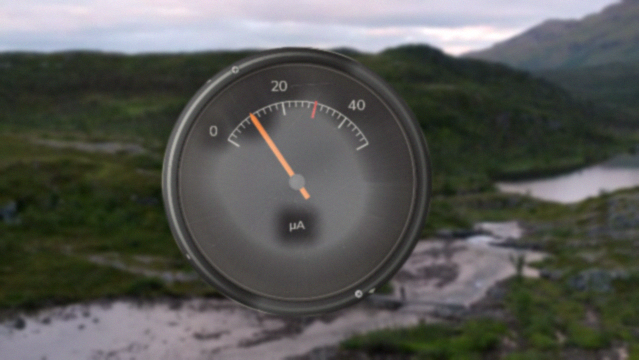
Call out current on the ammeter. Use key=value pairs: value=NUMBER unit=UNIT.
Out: value=10 unit=µA
